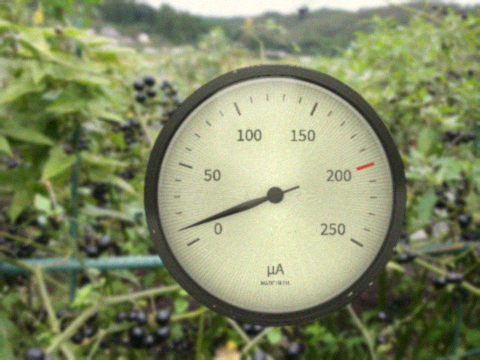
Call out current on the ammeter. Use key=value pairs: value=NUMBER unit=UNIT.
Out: value=10 unit=µA
